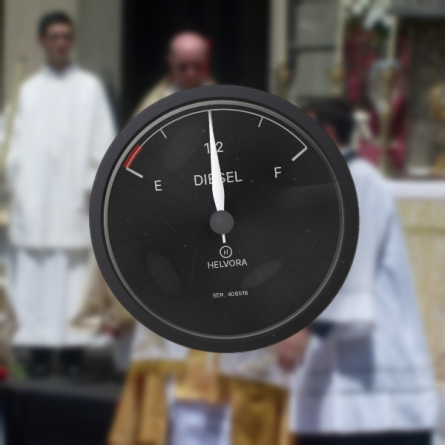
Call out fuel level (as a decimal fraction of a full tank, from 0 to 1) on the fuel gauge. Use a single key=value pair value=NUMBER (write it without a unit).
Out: value=0.5
